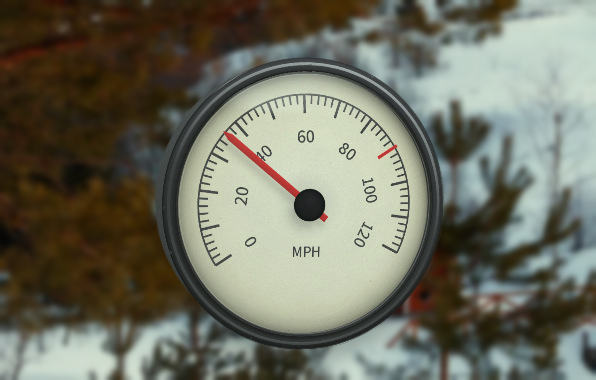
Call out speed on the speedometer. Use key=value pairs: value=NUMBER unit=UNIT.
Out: value=36 unit=mph
